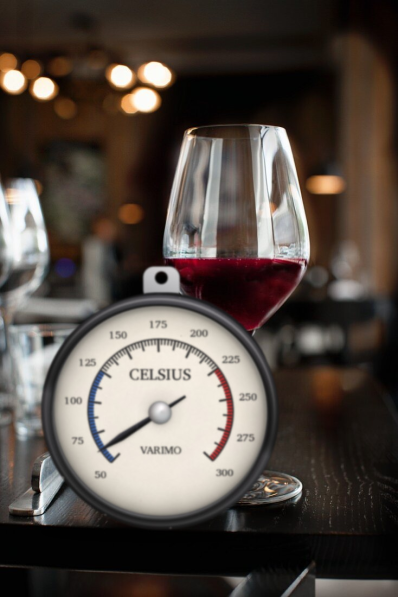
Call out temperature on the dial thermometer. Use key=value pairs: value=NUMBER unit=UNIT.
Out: value=62.5 unit=°C
